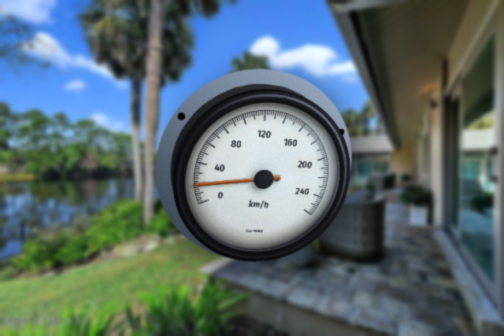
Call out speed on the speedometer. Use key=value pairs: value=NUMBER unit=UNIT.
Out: value=20 unit=km/h
